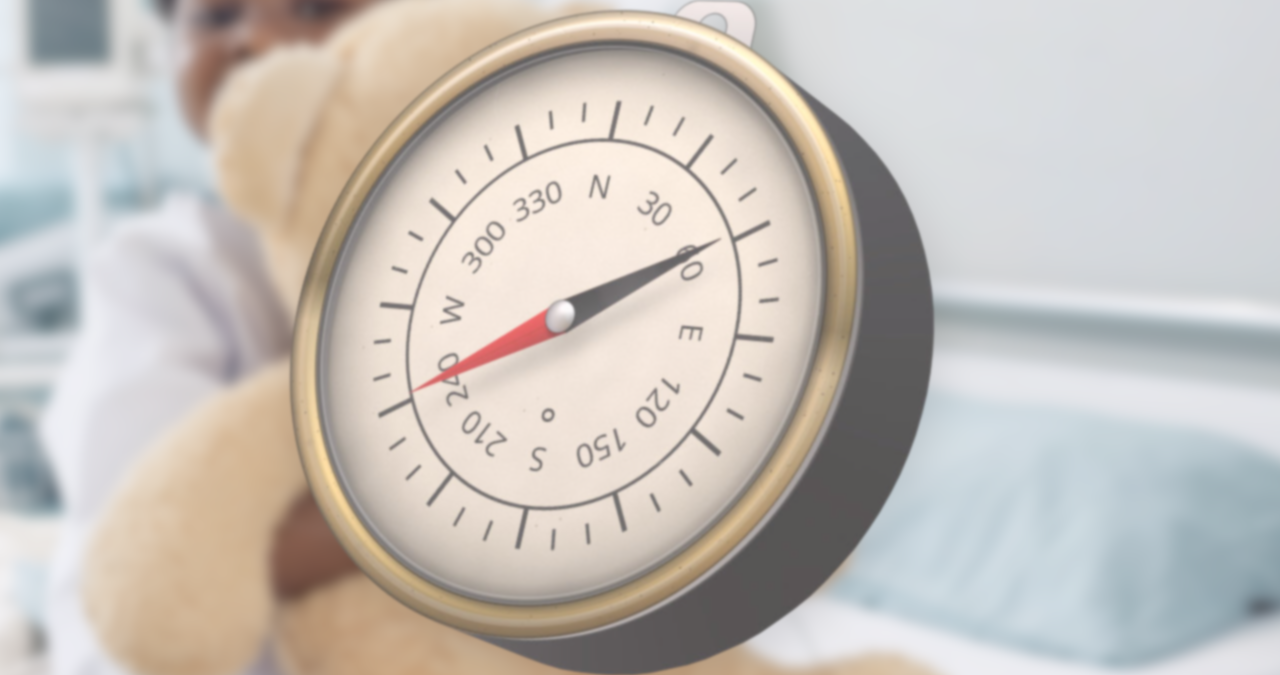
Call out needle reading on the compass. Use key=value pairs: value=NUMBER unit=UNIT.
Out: value=240 unit=°
